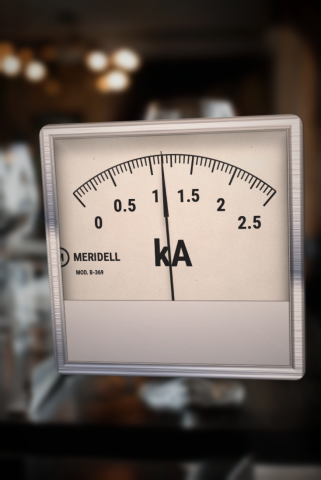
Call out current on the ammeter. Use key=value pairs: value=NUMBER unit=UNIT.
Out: value=1.15 unit=kA
